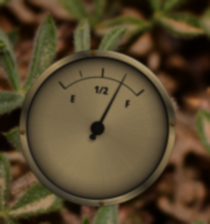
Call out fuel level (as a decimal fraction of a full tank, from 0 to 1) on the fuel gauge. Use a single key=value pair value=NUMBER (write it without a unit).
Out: value=0.75
